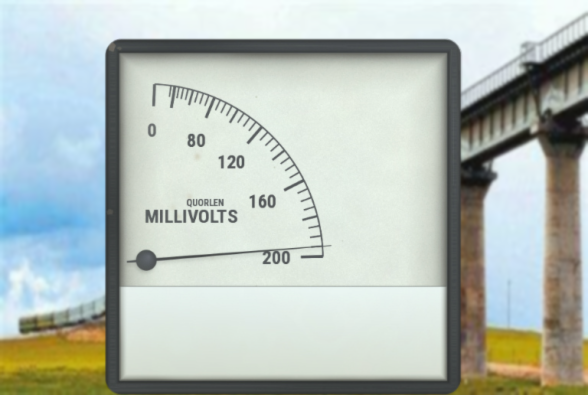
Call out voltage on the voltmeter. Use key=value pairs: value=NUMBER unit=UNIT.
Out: value=195 unit=mV
